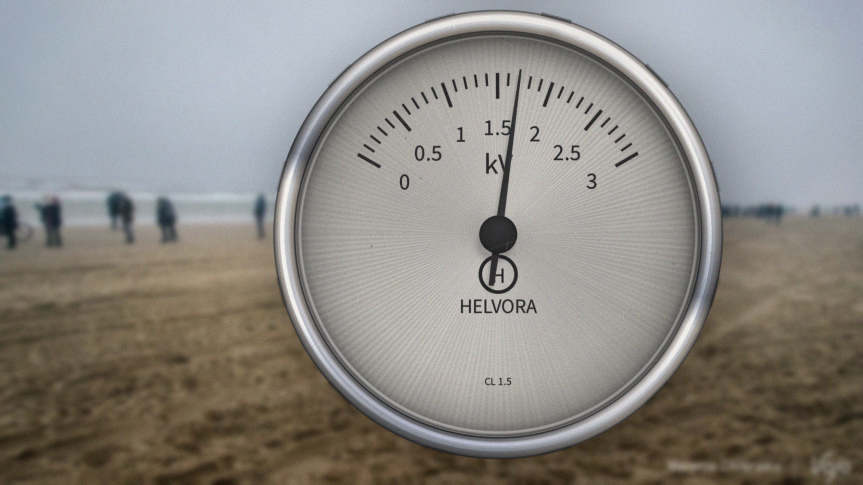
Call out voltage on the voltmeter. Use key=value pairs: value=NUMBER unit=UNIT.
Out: value=1.7 unit=kV
